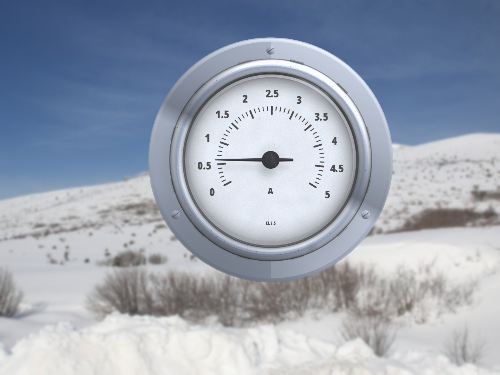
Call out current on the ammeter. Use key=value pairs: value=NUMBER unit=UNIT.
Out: value=0.6 unit=A
